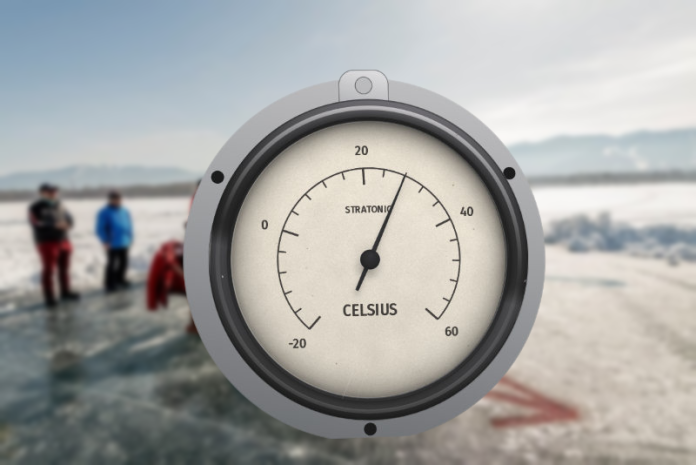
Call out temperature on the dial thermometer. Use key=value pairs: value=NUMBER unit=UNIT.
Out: value=28 unit=°C
